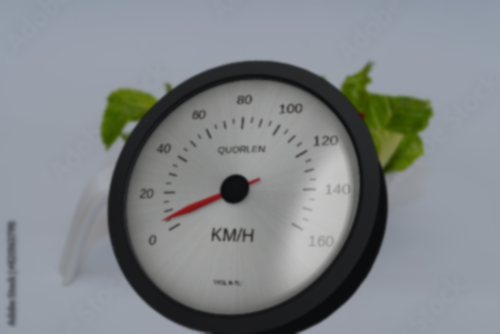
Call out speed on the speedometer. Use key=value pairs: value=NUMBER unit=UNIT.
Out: value=5 unit=km/h
